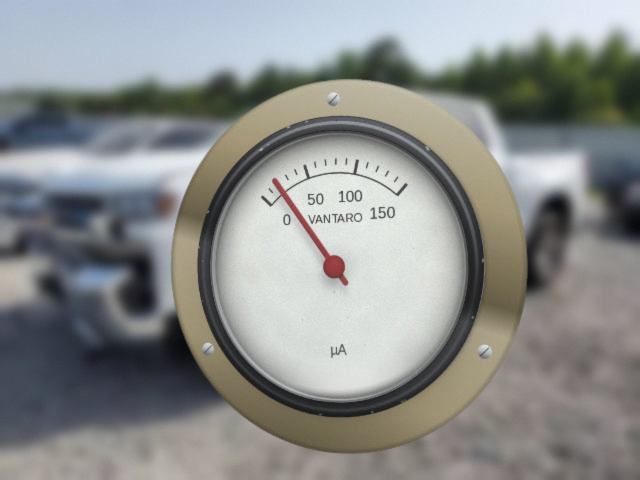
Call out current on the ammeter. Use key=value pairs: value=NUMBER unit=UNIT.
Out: value=20 unit=µA
